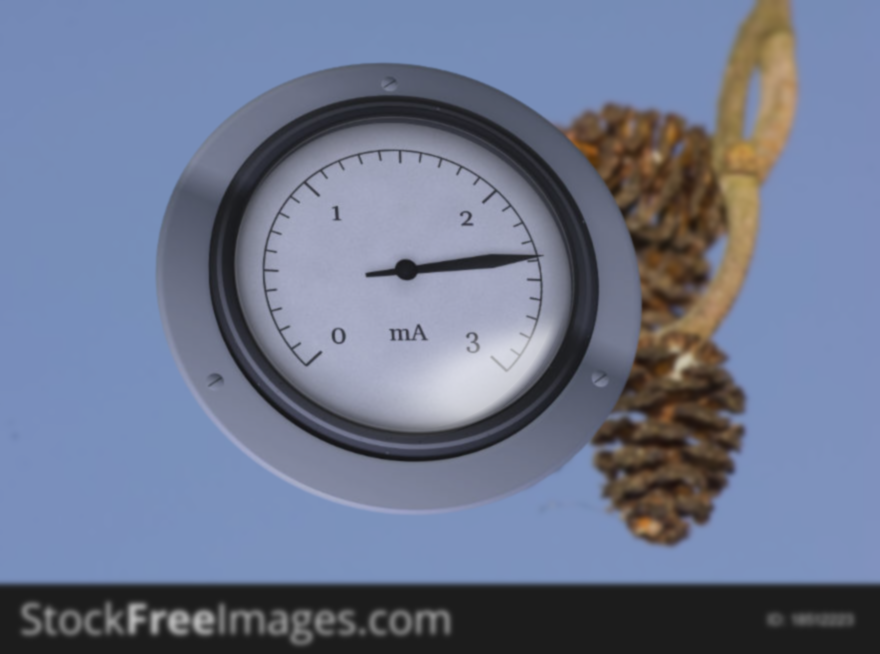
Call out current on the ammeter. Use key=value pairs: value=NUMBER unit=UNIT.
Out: value=2.4 unit=mA
